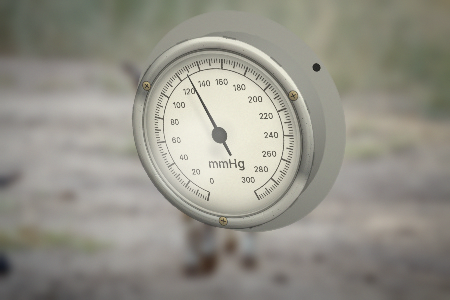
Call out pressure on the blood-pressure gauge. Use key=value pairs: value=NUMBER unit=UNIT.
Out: value=130 unit=mmHg
